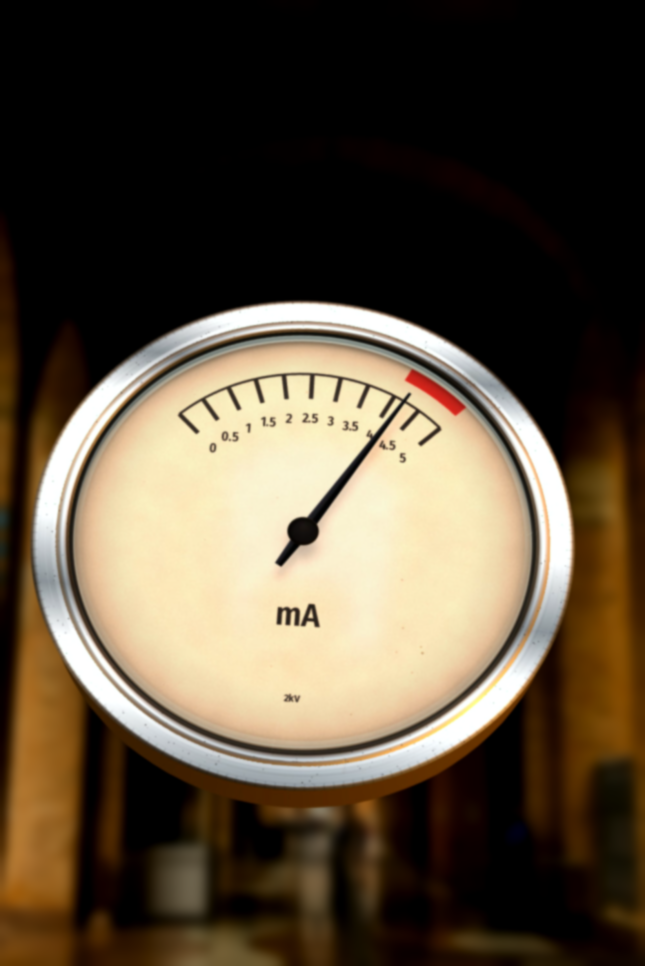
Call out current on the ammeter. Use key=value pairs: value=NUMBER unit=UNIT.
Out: value=4.25 unit=mA
